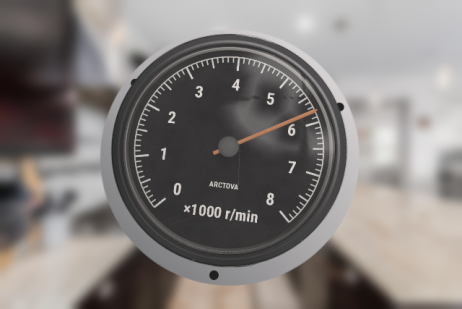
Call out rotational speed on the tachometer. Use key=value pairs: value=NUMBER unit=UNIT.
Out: value=5800 unit=rpm
